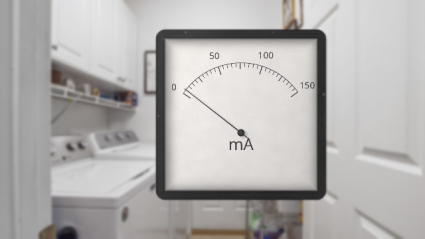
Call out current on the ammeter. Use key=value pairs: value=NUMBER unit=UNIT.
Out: value=5 unit=mA
